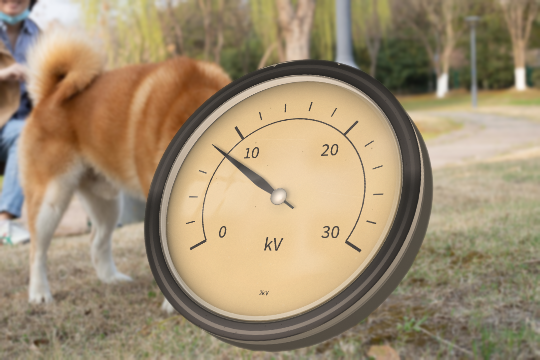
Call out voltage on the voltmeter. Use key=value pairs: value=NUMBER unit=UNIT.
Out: value=8 unit=kV
